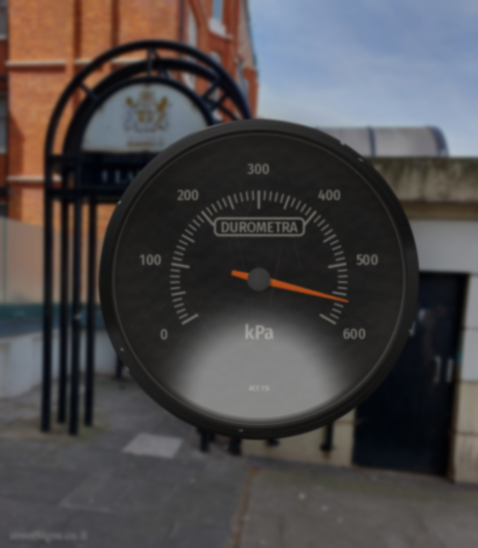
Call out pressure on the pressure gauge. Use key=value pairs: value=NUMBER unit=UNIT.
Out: value=560 unit=kPa
